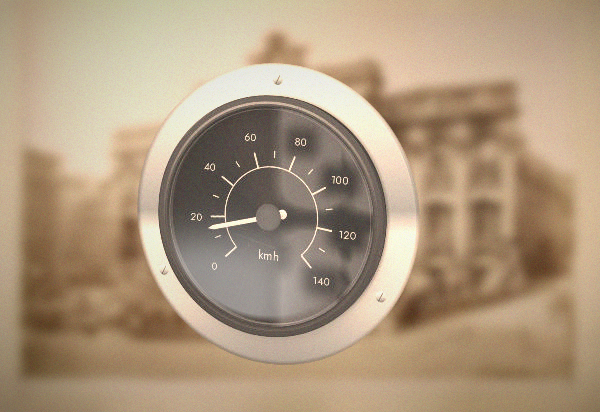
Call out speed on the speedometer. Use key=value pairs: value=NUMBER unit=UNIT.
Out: value=15 unit=km/h
